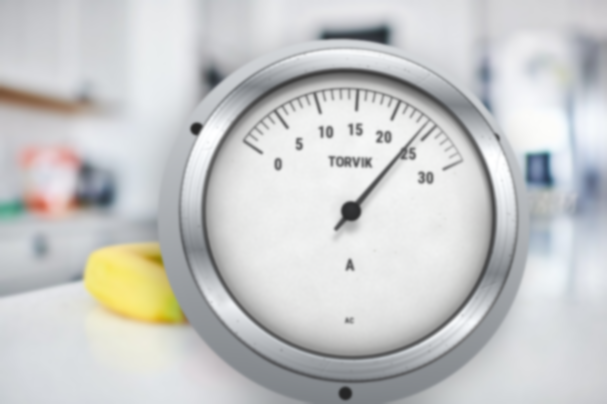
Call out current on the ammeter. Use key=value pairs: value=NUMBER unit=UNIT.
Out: value=24 unit=A
